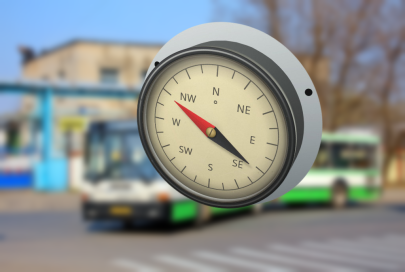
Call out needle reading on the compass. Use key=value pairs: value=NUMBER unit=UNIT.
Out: value=300 unit=°
